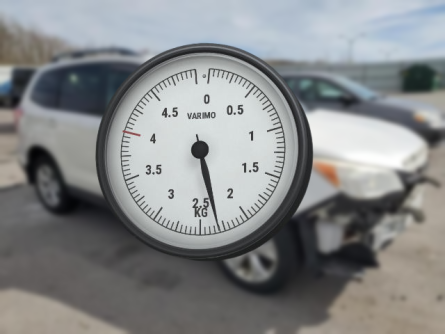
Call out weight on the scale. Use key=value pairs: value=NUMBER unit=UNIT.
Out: value=2.3 unit=kg
